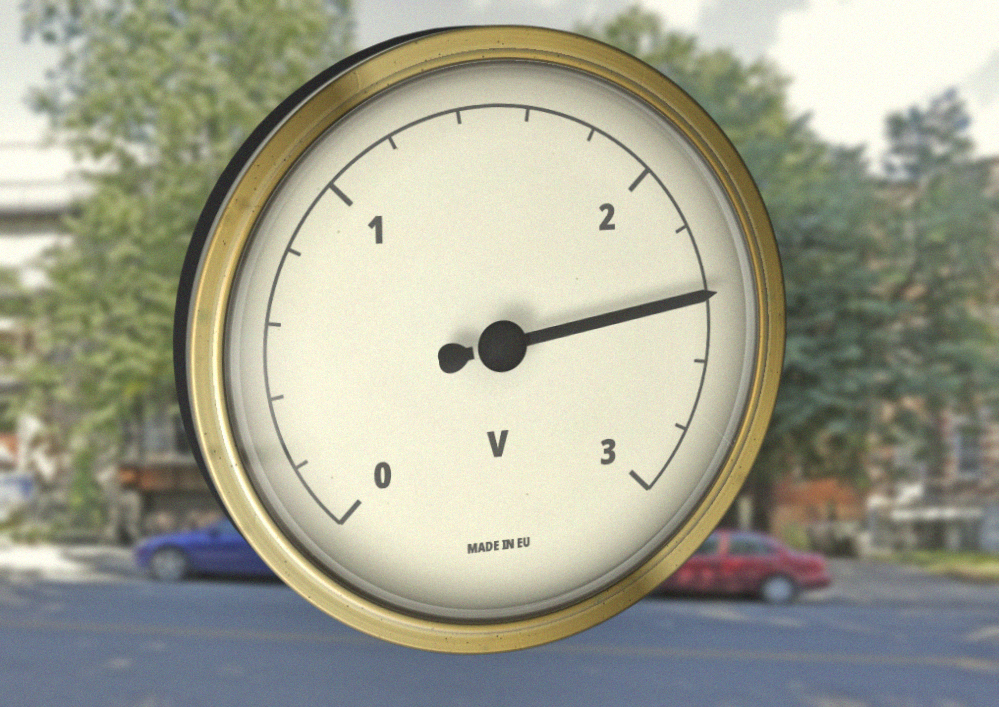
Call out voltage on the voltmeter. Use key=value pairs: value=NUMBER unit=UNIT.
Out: value=2.4 unit=V
